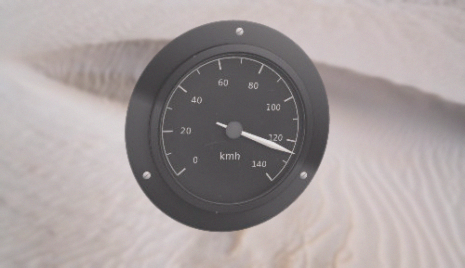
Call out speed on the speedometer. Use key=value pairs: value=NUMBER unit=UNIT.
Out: value=125 unit=km/h
